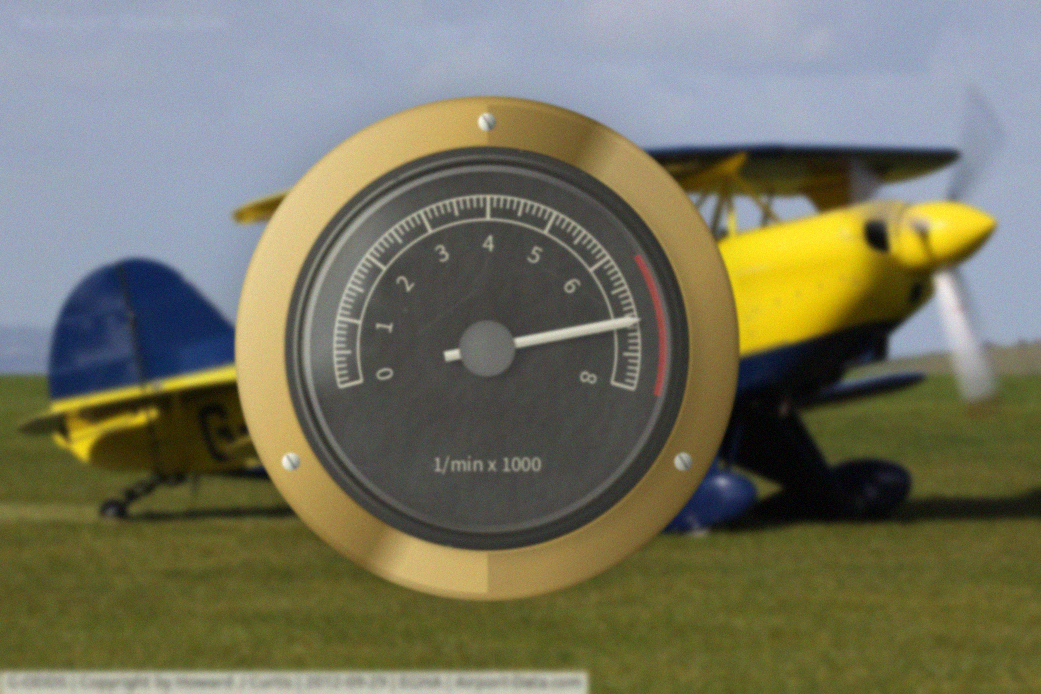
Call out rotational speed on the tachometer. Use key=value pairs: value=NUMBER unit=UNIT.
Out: value=7000 unit=rpm
